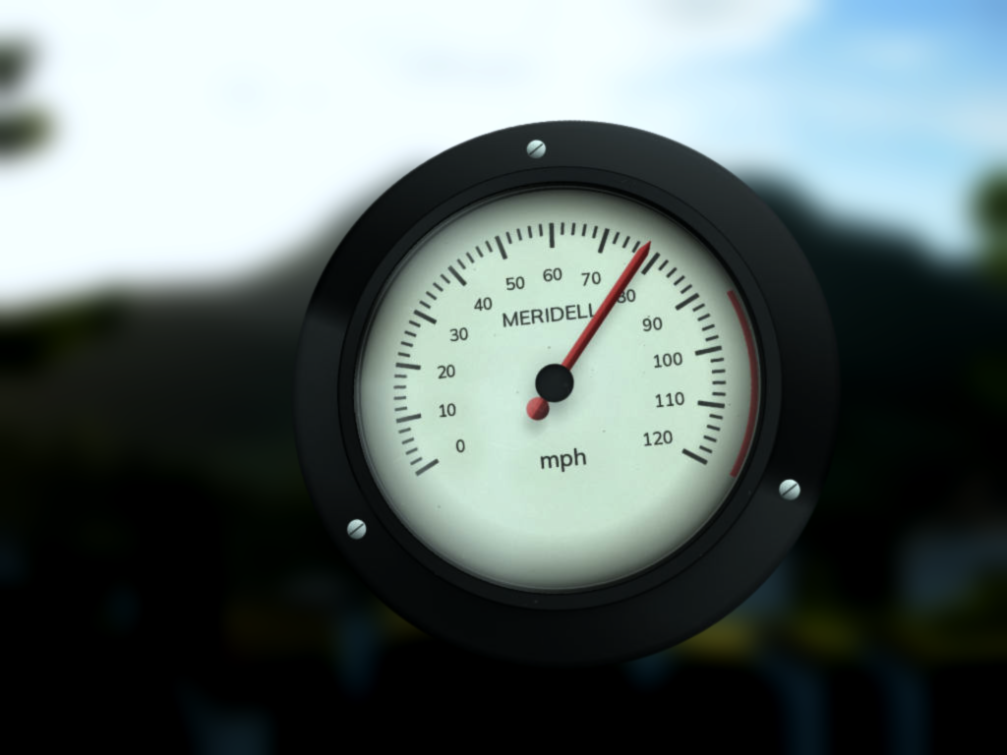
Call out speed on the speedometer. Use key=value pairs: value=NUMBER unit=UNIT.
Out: value=78 unit=mph
